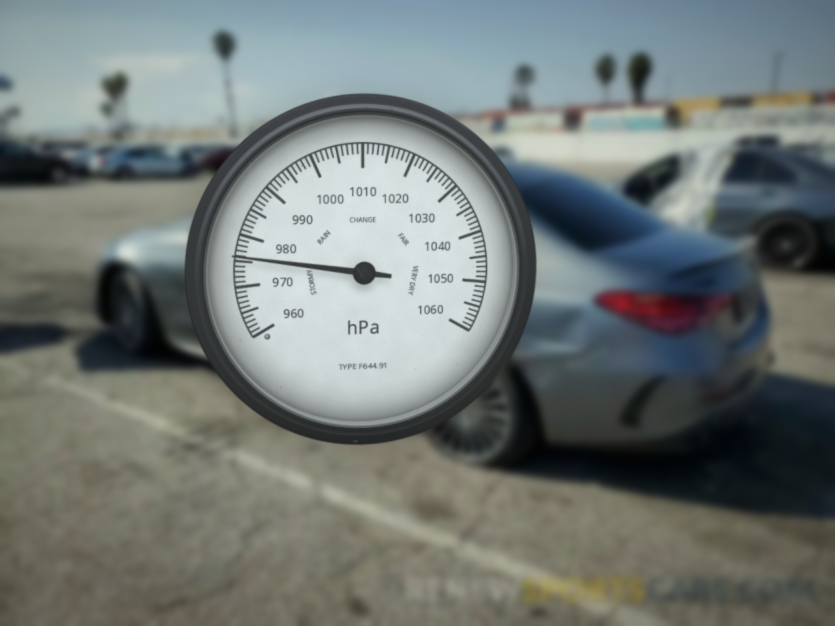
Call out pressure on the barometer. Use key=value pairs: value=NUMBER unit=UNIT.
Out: value=976 unit=hPa
